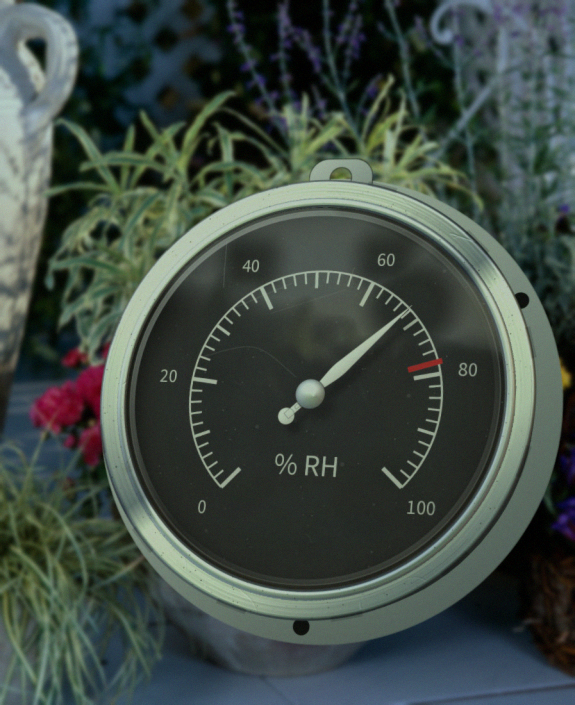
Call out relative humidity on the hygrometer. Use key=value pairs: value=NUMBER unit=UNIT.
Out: value=68 unit=%
